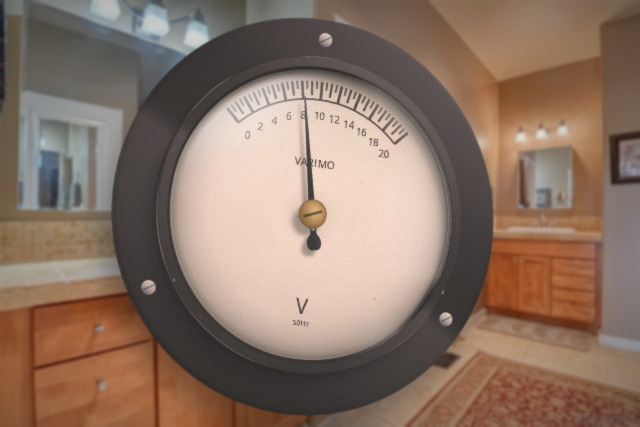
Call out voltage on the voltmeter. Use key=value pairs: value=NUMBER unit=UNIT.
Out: value=8 unit=V
